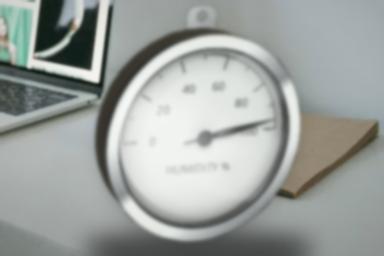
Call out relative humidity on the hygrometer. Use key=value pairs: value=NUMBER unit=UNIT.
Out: value=95 unit=%
